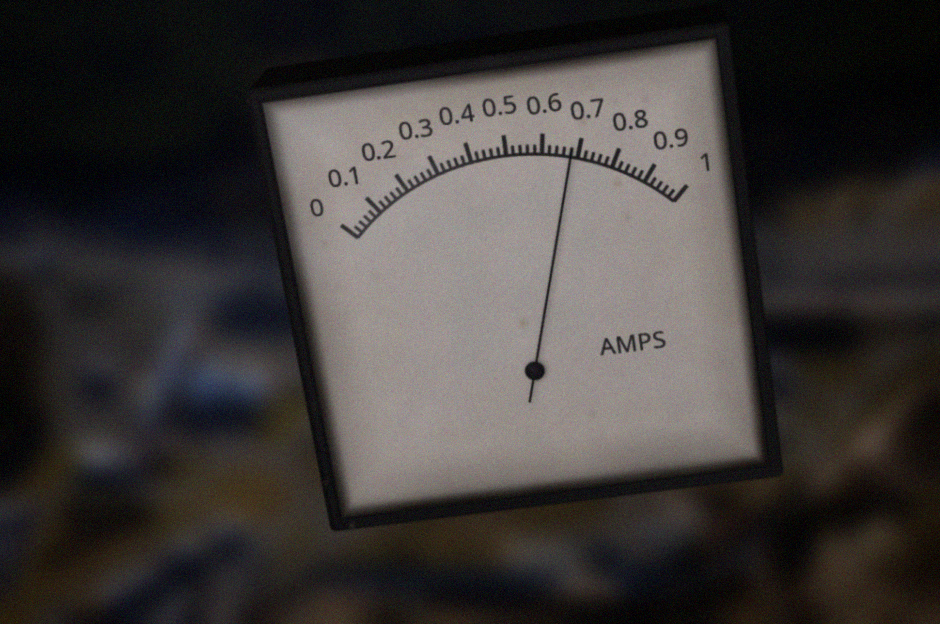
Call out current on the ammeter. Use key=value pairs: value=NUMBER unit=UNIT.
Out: value=0.68 unit=A
